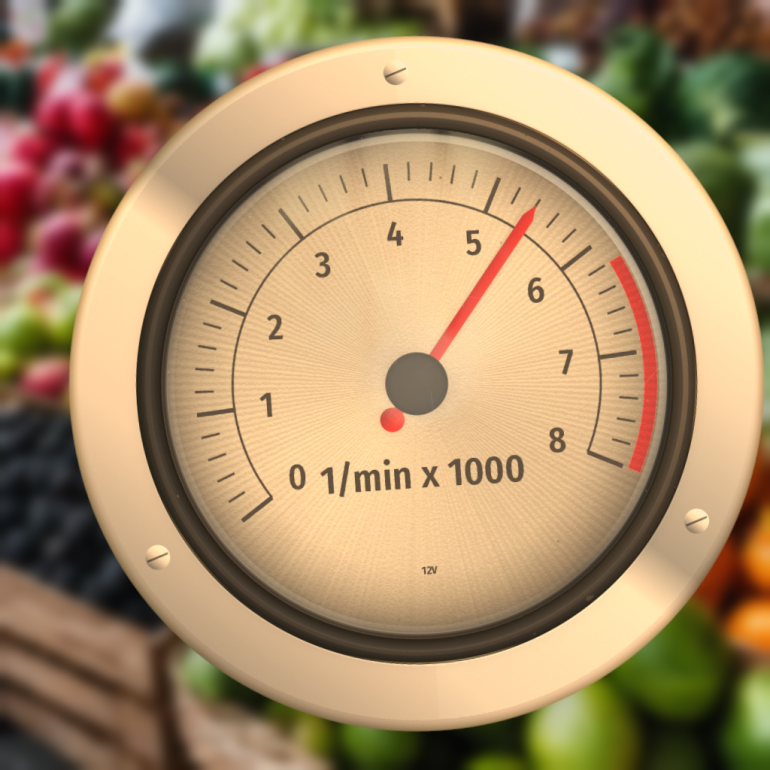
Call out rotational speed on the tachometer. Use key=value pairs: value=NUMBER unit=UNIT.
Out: value=5400 unit=rpm
